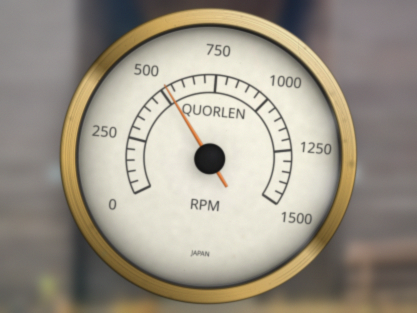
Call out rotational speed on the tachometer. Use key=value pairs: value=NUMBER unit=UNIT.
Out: value=525 unit=rpm
